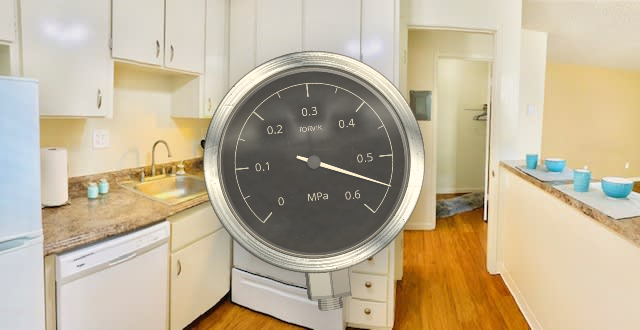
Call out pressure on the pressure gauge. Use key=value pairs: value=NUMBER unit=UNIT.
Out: value=0.55 unit=MPa
